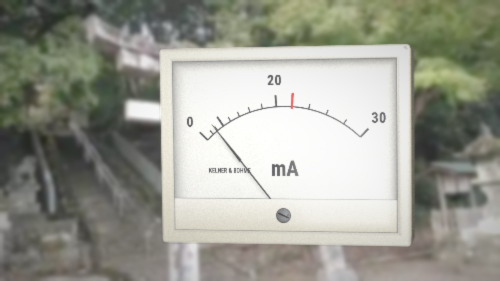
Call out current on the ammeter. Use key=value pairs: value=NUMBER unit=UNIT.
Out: value=8 unit=mA
